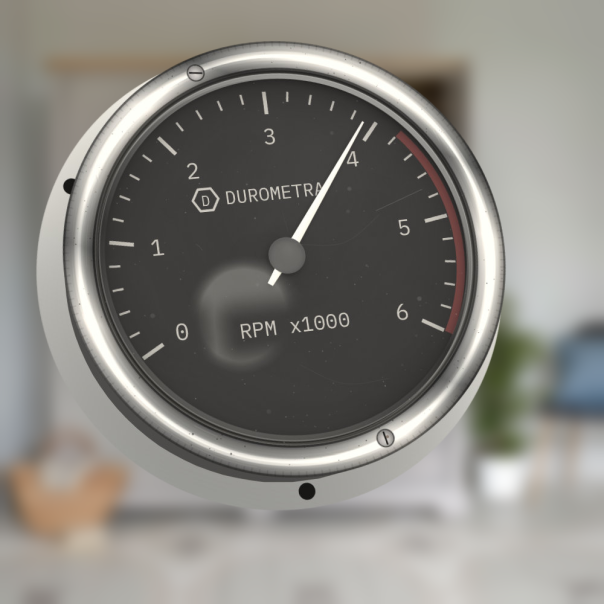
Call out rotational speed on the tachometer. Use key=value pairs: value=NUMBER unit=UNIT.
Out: value=3900 unit=rpm
